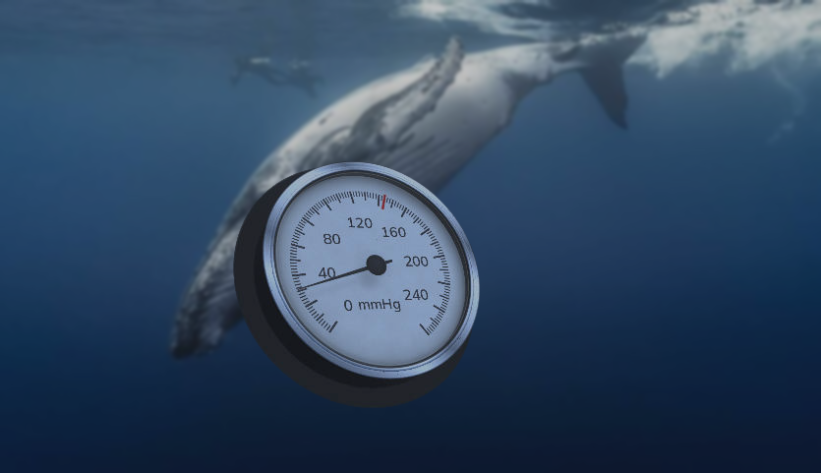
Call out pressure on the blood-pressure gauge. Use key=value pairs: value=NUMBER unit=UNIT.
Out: value=30 unit=mmHg
